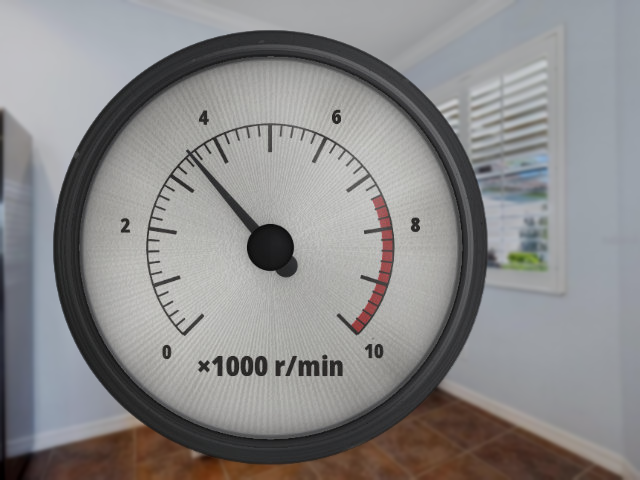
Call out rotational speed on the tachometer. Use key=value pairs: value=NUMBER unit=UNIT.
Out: value=3500 unit=rpm
